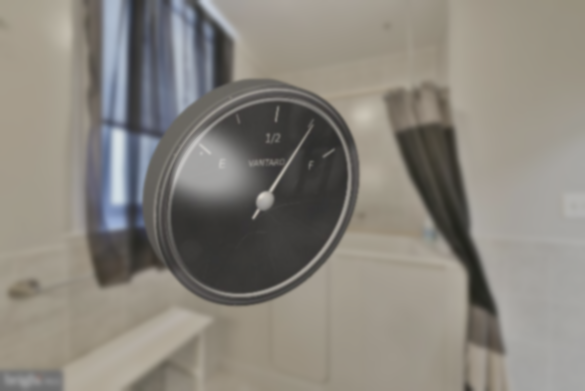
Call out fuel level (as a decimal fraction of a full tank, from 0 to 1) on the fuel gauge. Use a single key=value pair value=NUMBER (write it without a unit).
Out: value=0.75
